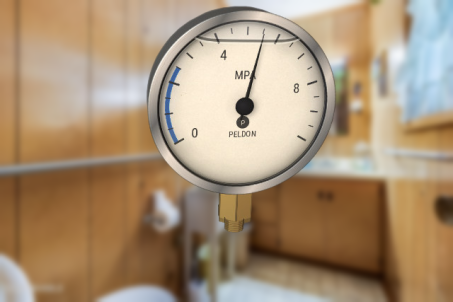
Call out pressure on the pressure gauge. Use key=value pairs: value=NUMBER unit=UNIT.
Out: value=5.5 unit=MPa
